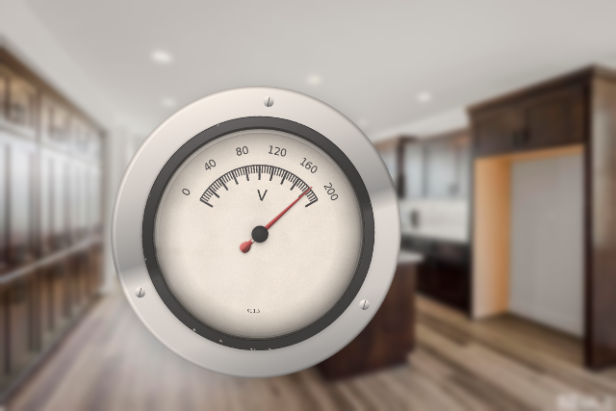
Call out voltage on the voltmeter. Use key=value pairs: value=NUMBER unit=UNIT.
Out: value=180 unit=V
